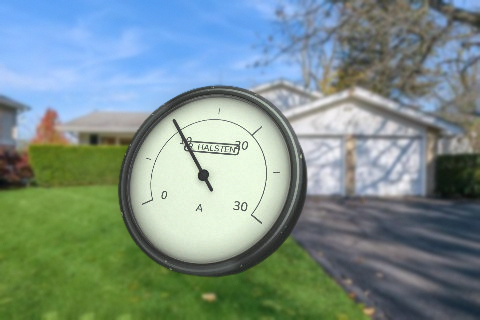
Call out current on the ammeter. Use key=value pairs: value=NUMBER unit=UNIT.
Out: value=10 unit=A
